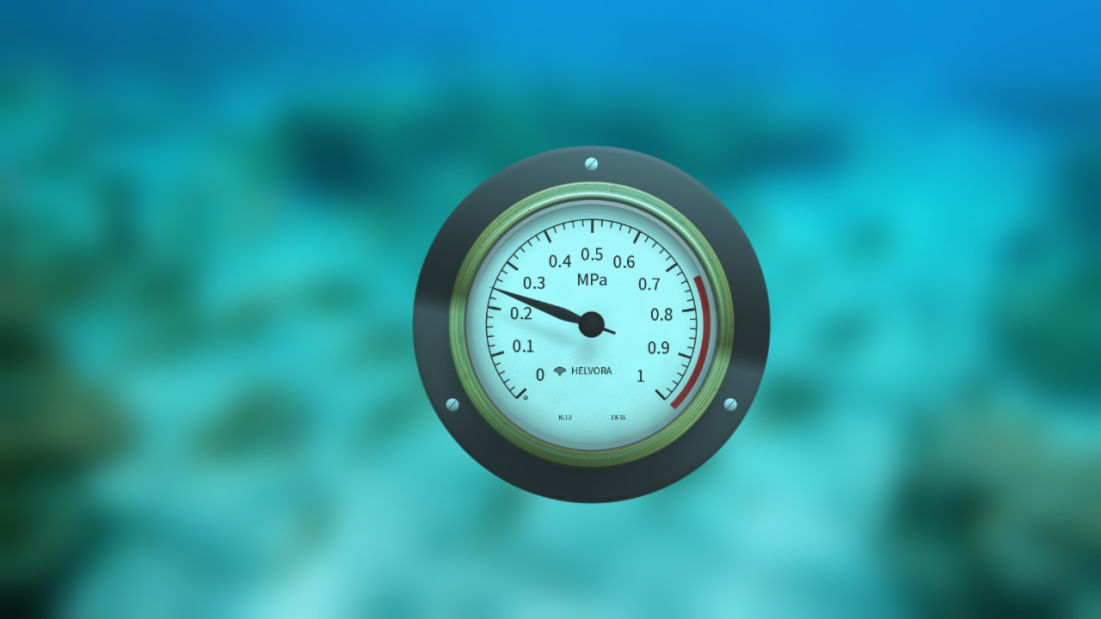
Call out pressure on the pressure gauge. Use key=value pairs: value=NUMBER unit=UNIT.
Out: value=0.24 unit=MPa
